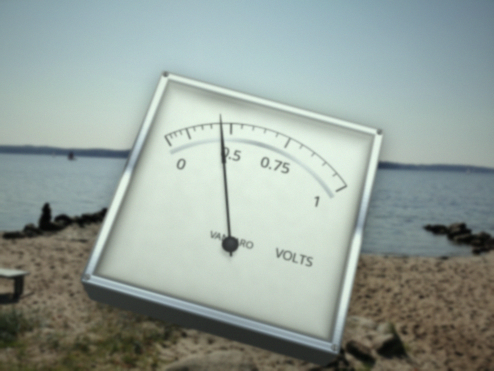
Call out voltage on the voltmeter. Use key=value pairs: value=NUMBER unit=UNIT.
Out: value=0.45 unit=V
